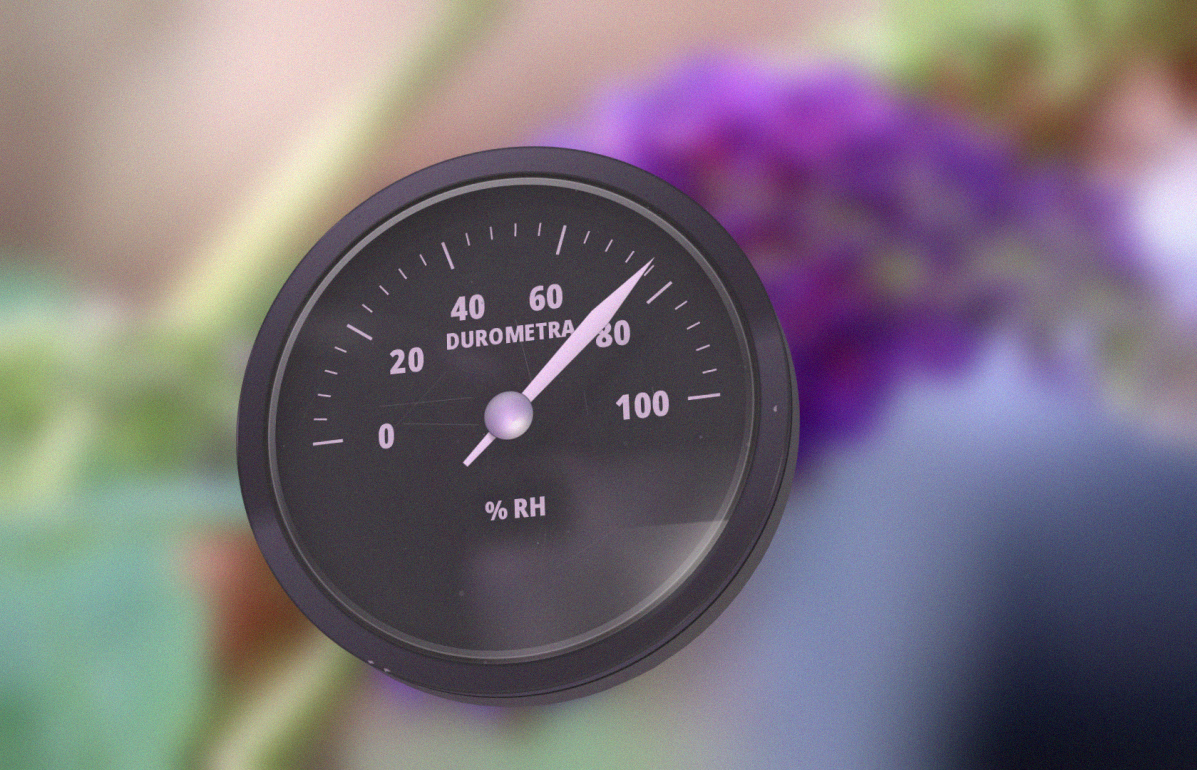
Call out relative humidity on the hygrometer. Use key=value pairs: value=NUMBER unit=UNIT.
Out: value=76 unit=%
